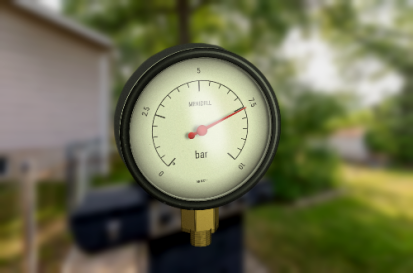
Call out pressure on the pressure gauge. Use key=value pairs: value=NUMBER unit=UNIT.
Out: value=7.5 unit=bar
